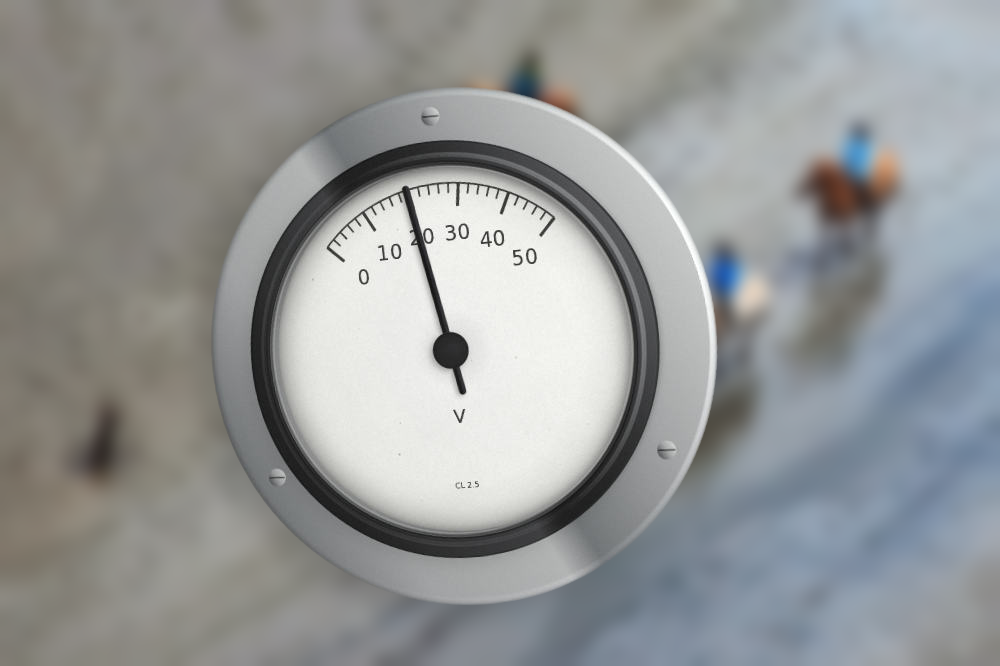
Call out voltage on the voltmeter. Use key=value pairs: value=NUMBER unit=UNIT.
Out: value=20 unit=V
